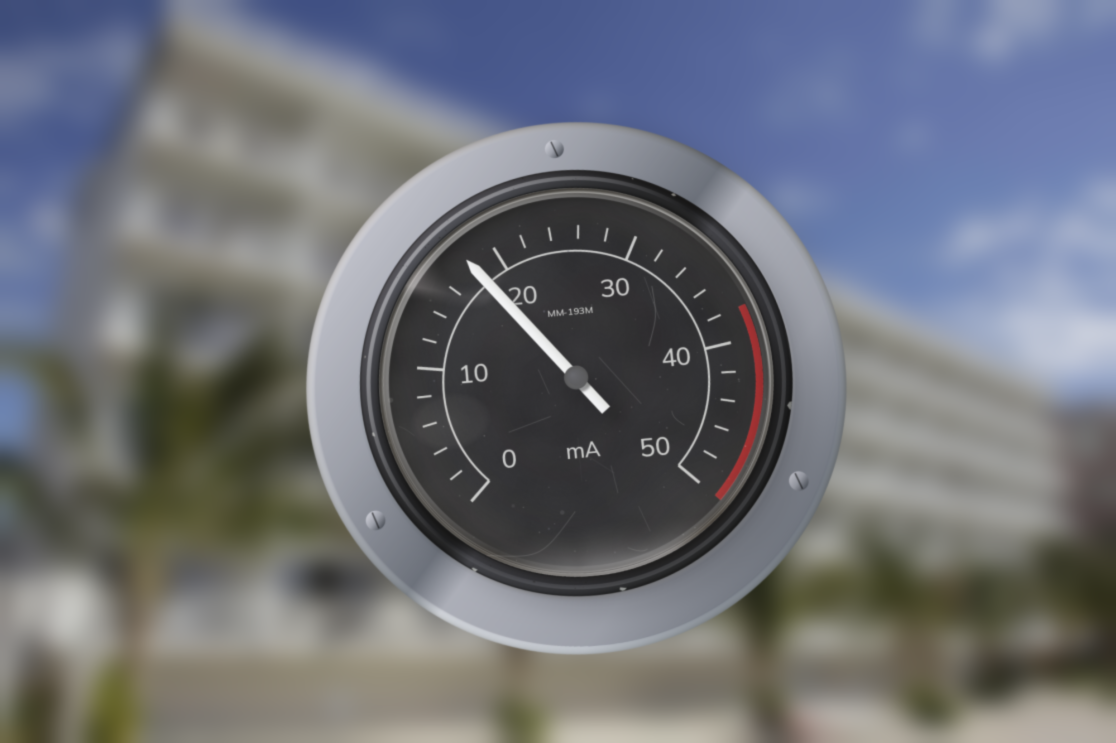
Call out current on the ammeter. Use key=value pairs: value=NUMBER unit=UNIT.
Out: value=18 unit=mA
